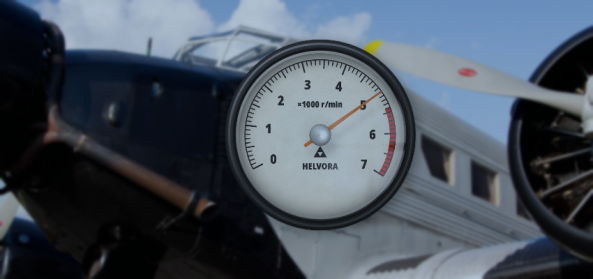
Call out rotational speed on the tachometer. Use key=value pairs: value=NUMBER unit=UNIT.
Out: value=5000 unit=rpm
